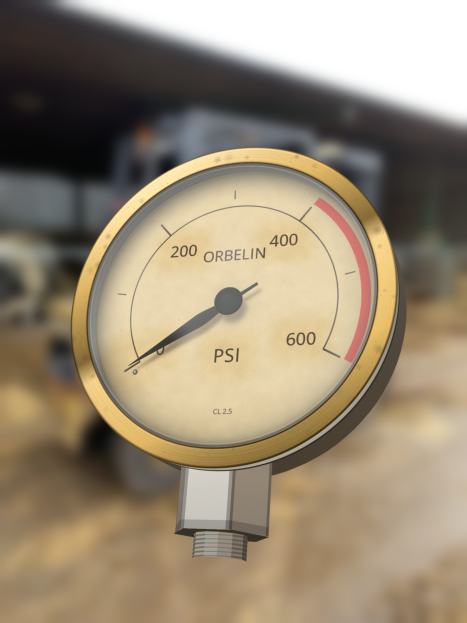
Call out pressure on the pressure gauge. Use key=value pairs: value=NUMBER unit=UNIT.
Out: value=0 unit=psi
